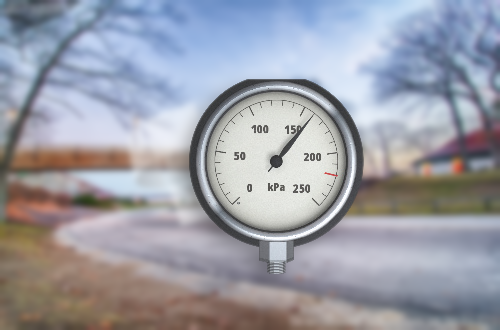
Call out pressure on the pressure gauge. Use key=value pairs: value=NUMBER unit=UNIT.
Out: value=160 unit=kPa
